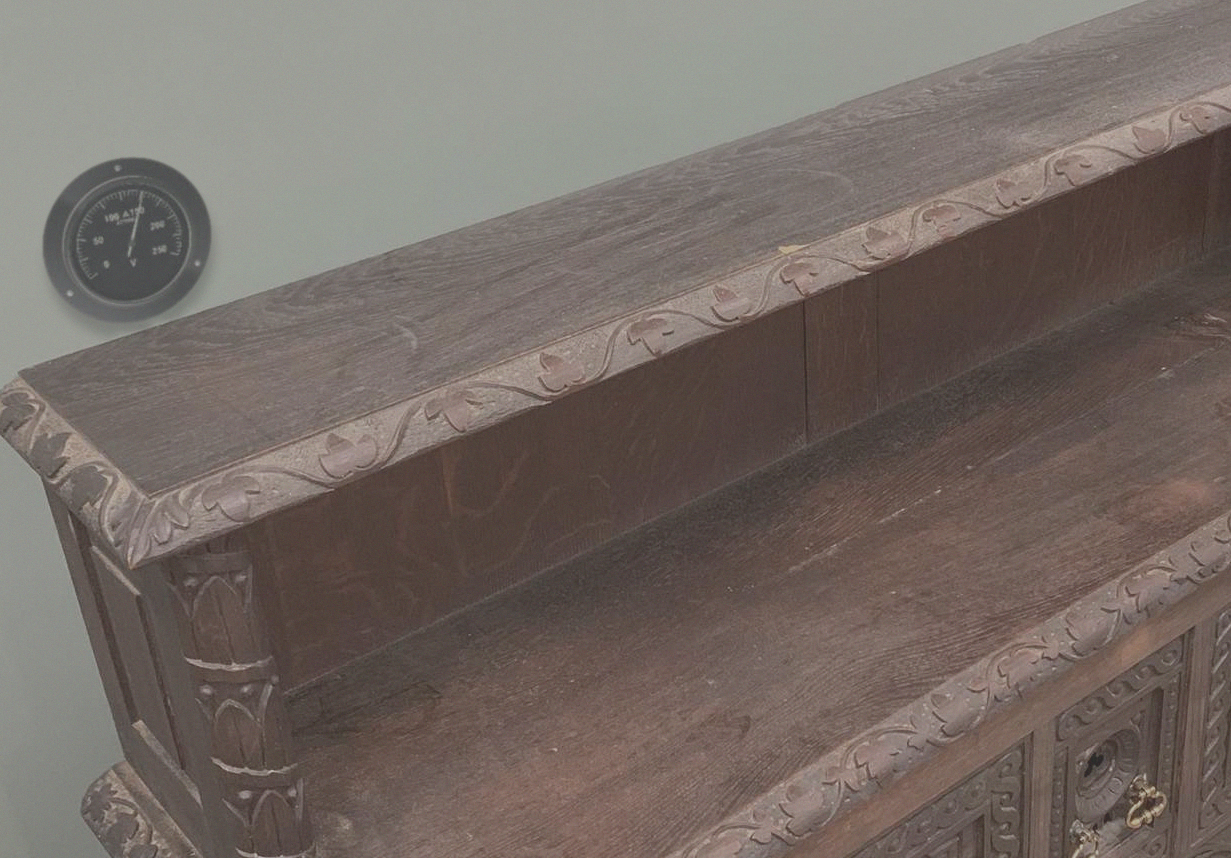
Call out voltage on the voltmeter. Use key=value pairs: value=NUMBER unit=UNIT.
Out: value=150 unit=V
